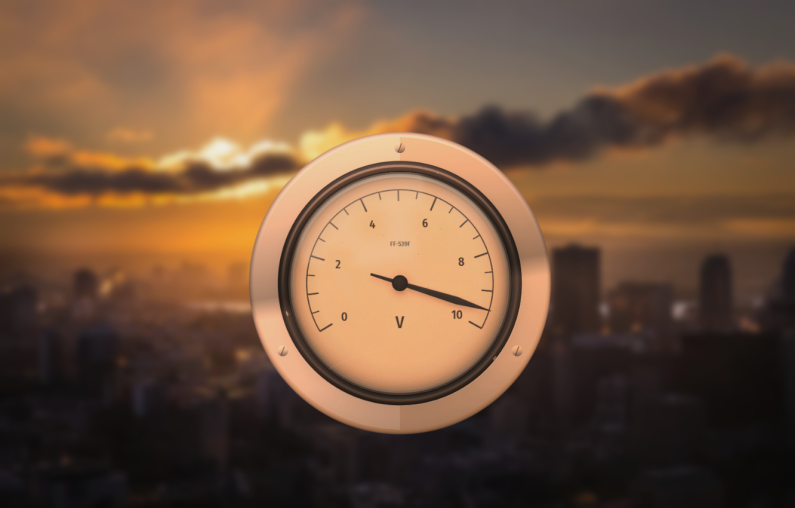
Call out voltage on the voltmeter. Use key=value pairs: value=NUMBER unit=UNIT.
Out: value=9.5 unit=V
